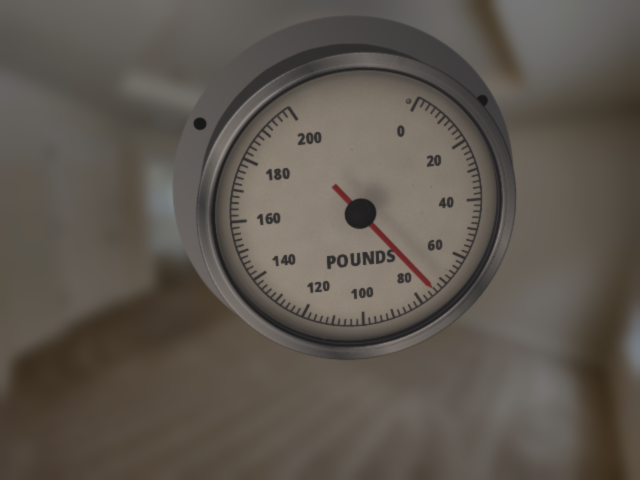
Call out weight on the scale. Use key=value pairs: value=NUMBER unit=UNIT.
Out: value=74 unit=lb
